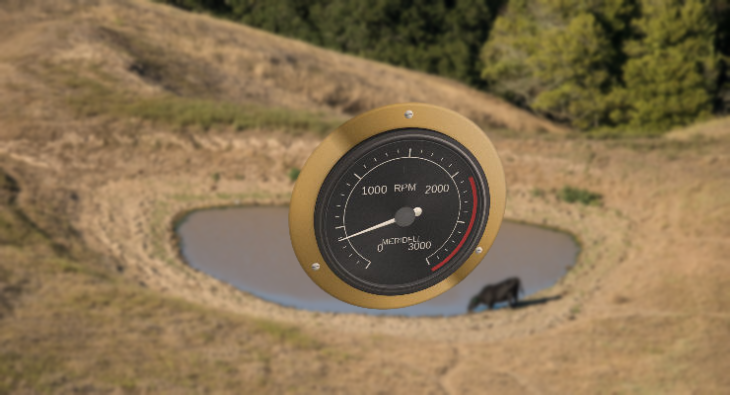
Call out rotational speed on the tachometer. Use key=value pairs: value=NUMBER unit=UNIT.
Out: value=400 unit=rpm
